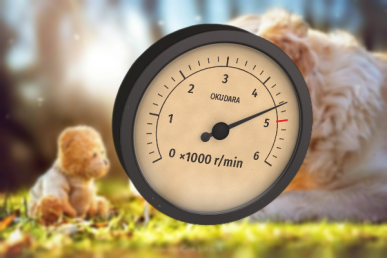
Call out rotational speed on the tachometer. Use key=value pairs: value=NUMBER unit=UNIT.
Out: value=4600 unit=rpm
